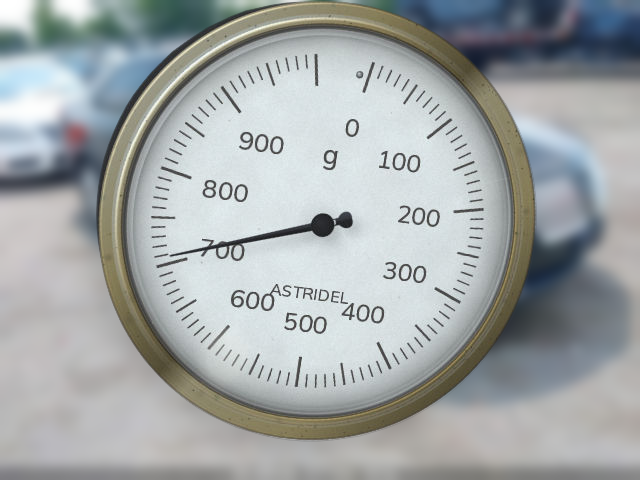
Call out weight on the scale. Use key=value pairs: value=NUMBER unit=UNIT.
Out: value=710 unit=g
